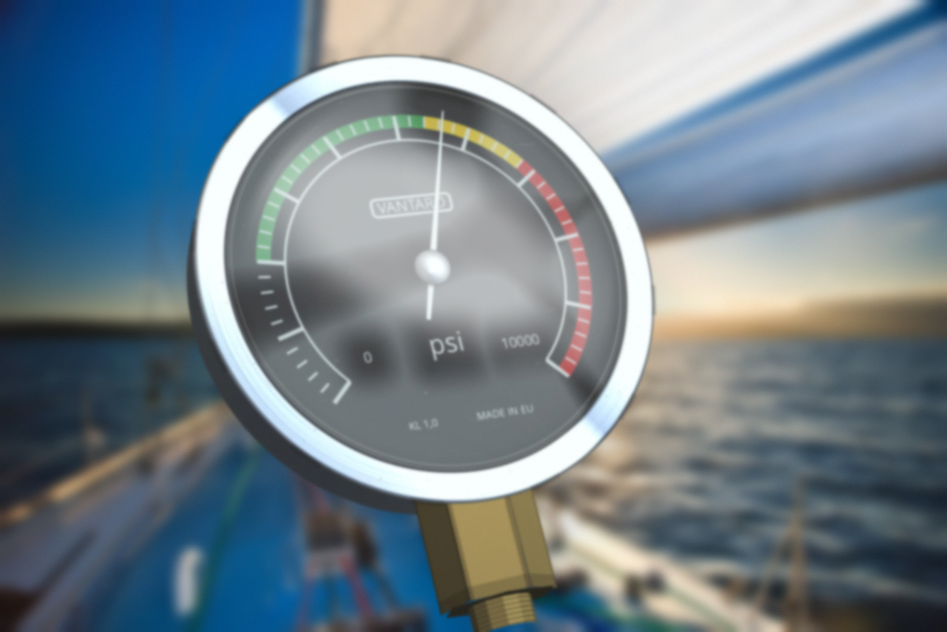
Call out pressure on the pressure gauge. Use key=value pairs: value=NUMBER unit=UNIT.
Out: value=5600 unit=psi
